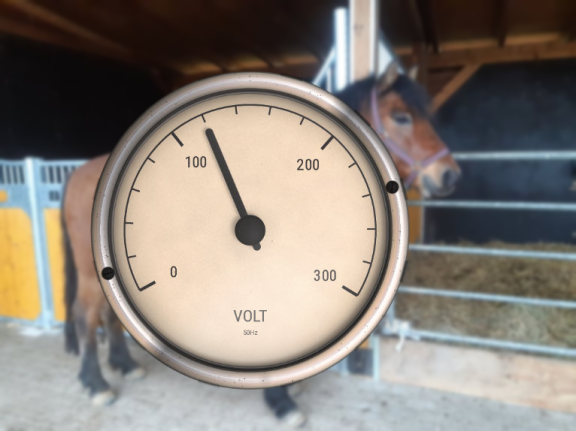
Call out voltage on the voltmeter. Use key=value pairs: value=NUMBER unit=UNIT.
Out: value=120 unit=V
